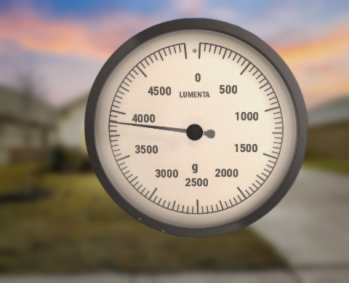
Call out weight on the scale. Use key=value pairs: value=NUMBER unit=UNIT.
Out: value=3900 unit=g
